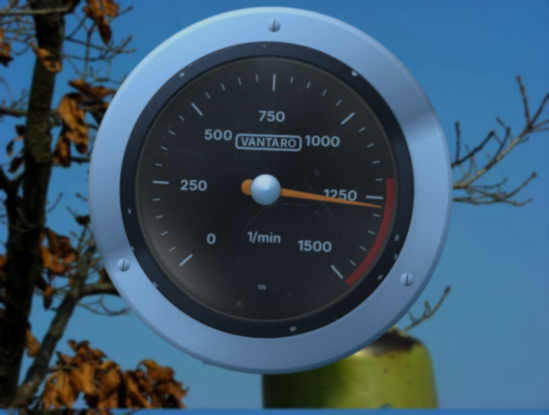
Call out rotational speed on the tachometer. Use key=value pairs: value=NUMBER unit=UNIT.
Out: value=1275 unit=rpm
